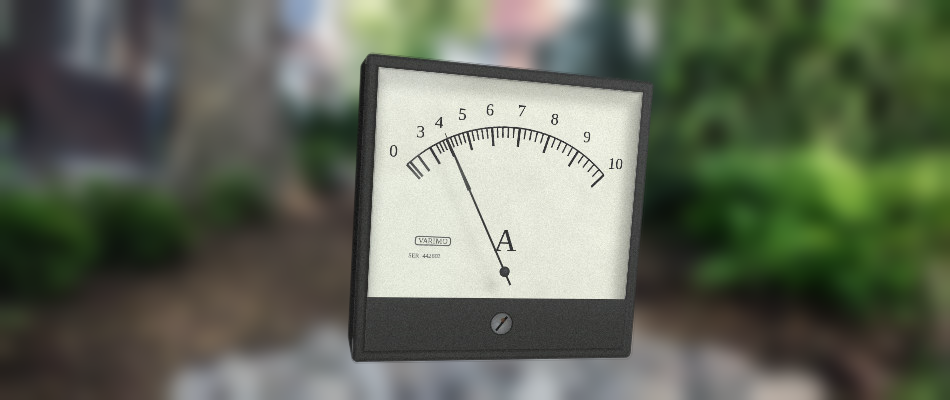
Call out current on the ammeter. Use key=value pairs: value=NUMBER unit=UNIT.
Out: value=4 unit=A
